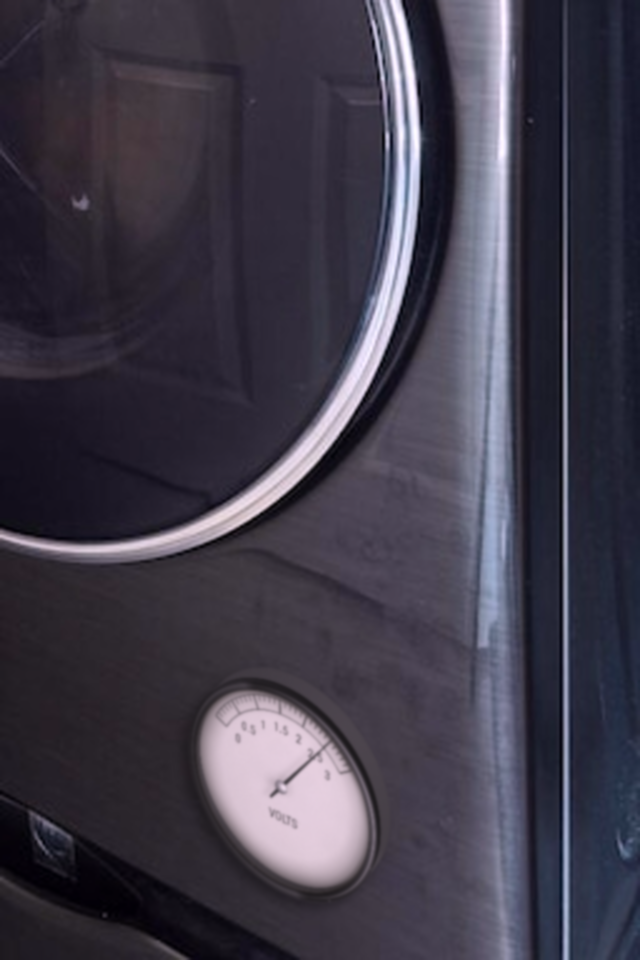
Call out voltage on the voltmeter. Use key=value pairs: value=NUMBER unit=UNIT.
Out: value=2.5 unit=V
